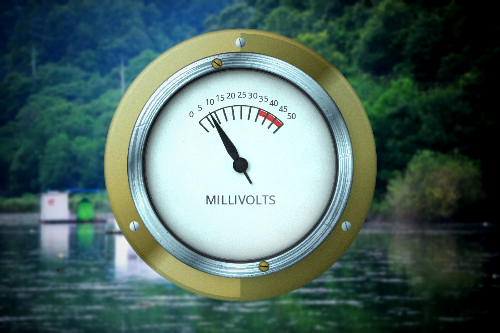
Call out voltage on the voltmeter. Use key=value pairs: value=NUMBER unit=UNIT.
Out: value=7.5 unit=mV
